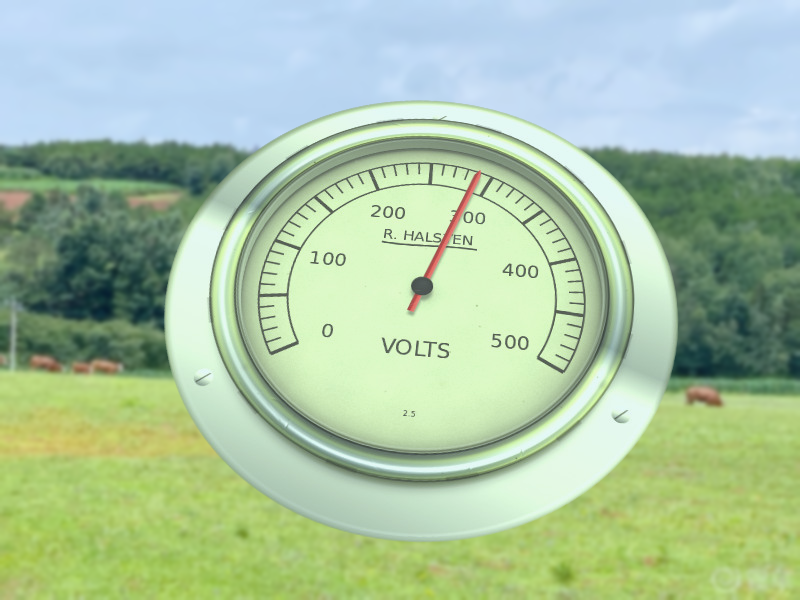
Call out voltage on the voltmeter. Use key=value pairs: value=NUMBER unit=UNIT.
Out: value=290 unit=V
